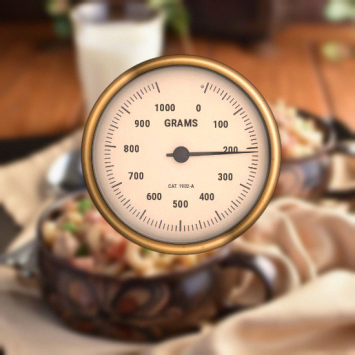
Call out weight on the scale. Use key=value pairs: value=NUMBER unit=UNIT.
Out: value=210 unit=g
